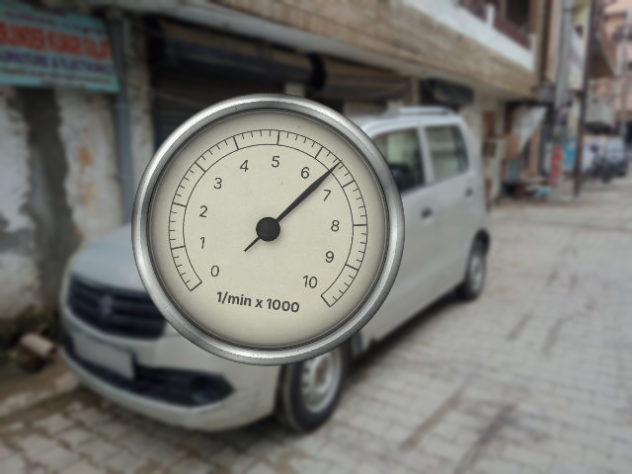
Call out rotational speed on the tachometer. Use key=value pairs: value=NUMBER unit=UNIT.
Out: value=6500 unit=rpm
